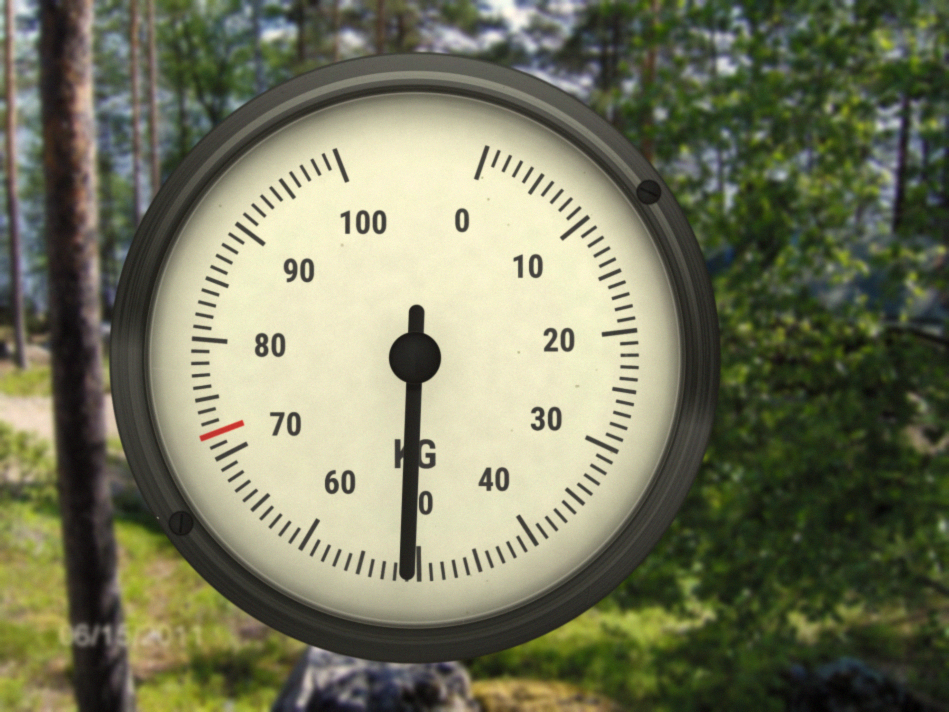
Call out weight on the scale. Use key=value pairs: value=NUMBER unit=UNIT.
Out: value=51 unit=kg
